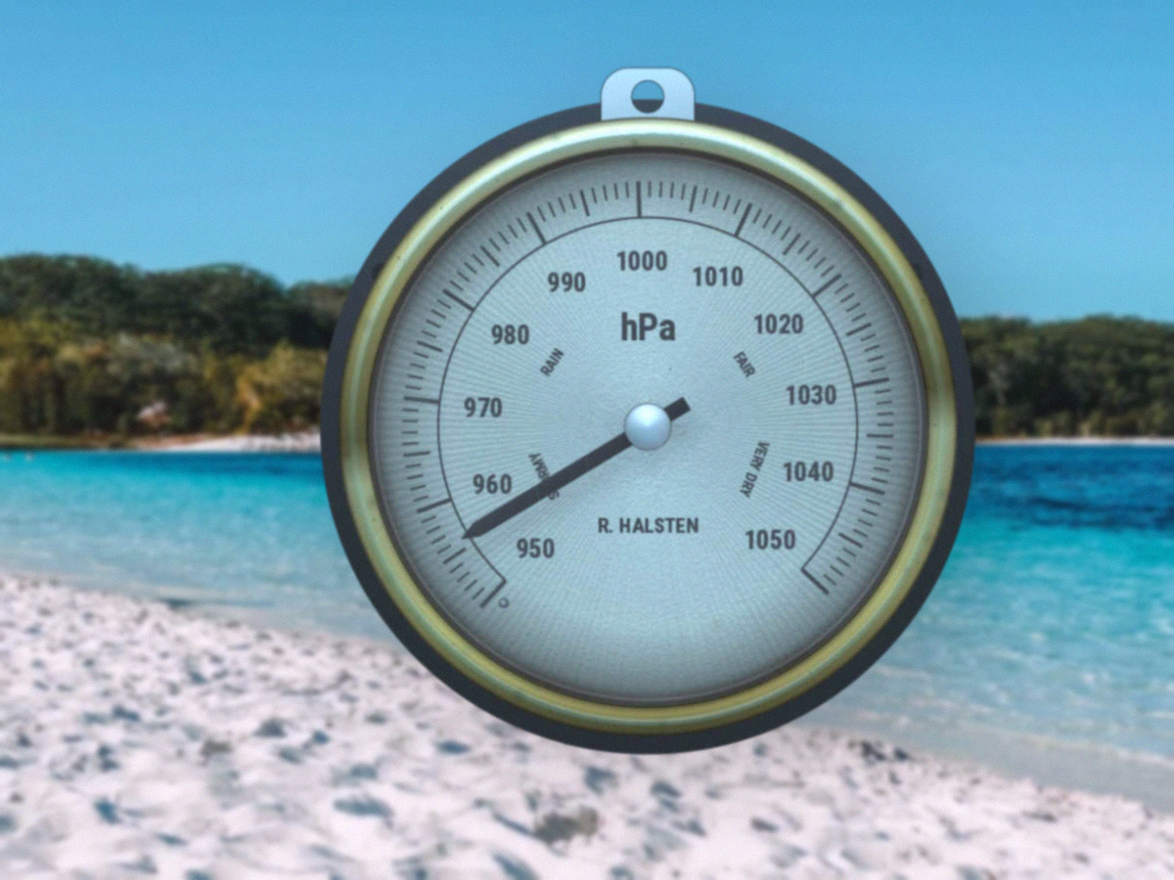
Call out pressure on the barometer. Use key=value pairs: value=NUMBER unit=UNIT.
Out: value=956 unit=hPa
